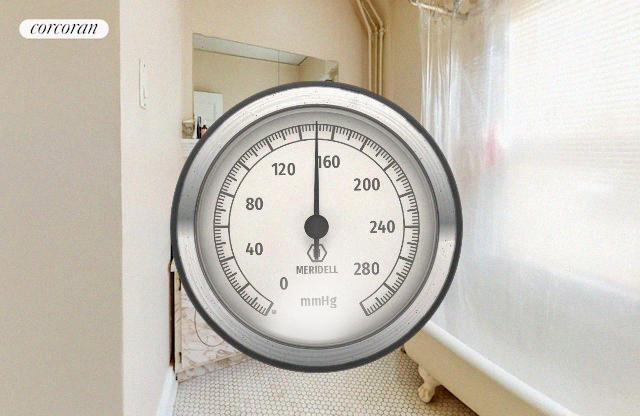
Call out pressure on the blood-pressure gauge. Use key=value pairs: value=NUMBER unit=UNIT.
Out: value=150 unit=mmHg
